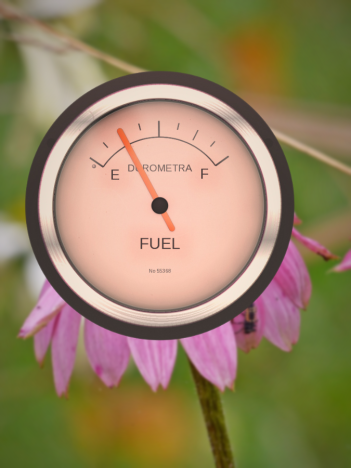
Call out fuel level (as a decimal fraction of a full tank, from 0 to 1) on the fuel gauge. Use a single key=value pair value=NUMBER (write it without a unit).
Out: value=0.25
